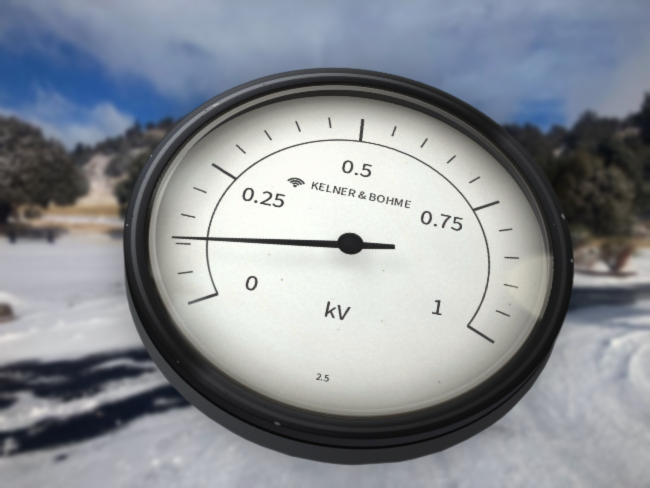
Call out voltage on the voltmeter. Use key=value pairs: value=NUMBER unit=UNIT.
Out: value=0.1 unit=kV
